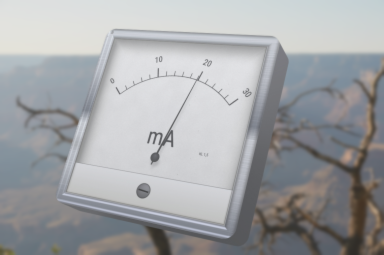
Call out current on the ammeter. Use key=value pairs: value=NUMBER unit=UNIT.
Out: value=20 unit=mA
